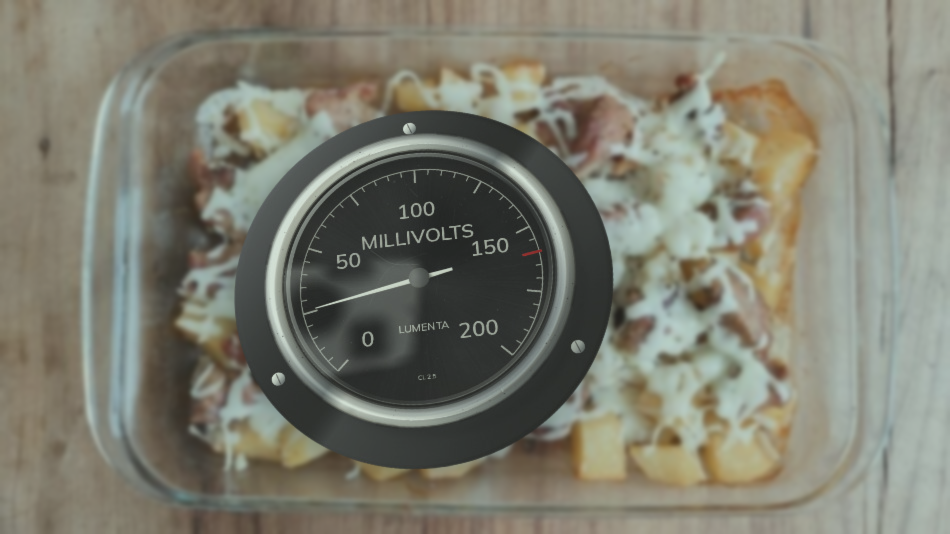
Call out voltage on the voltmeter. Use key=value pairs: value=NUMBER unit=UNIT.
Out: value=25 unit=mV
